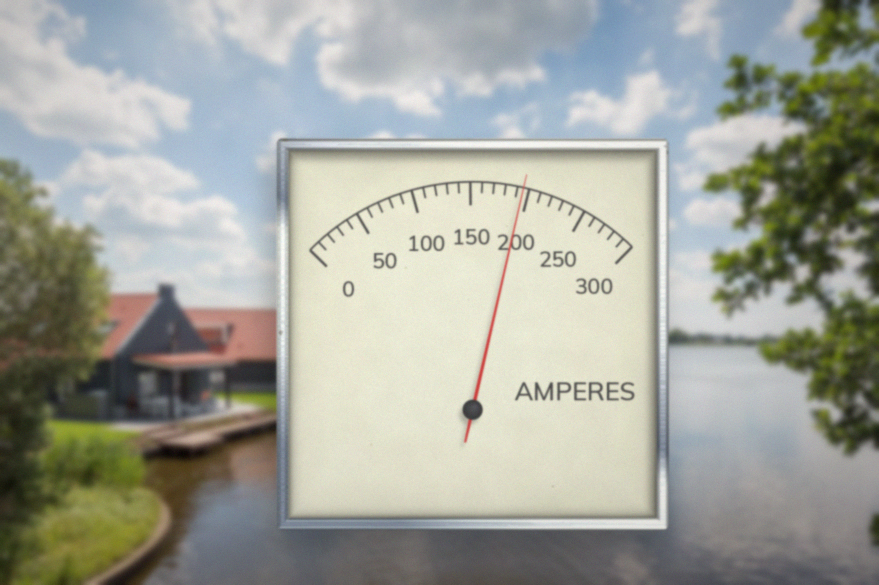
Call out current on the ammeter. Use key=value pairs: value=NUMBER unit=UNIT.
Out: value=195 unit=A
